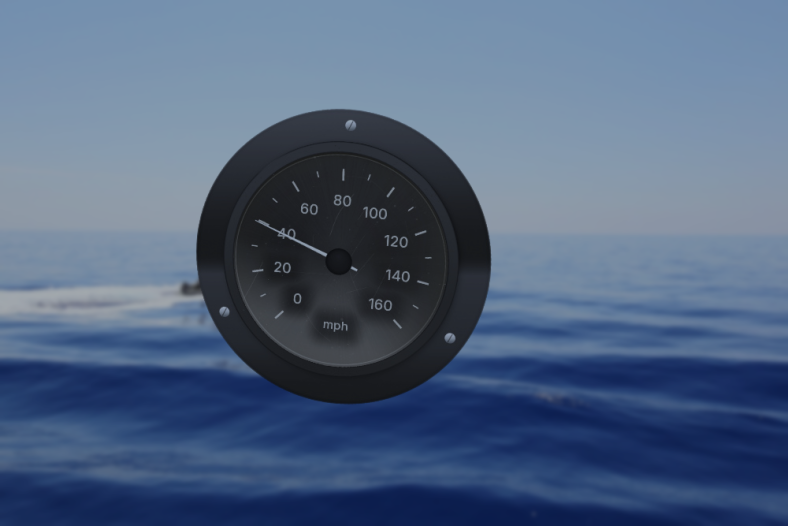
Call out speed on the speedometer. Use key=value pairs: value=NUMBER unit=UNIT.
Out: value=40 unit=mph
